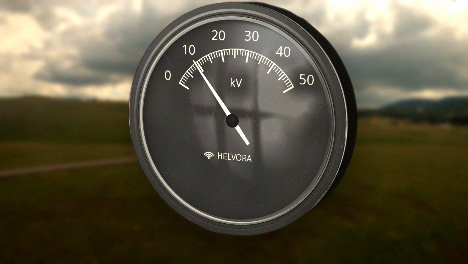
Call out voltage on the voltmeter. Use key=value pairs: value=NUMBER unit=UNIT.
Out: value=10 unit=kV
